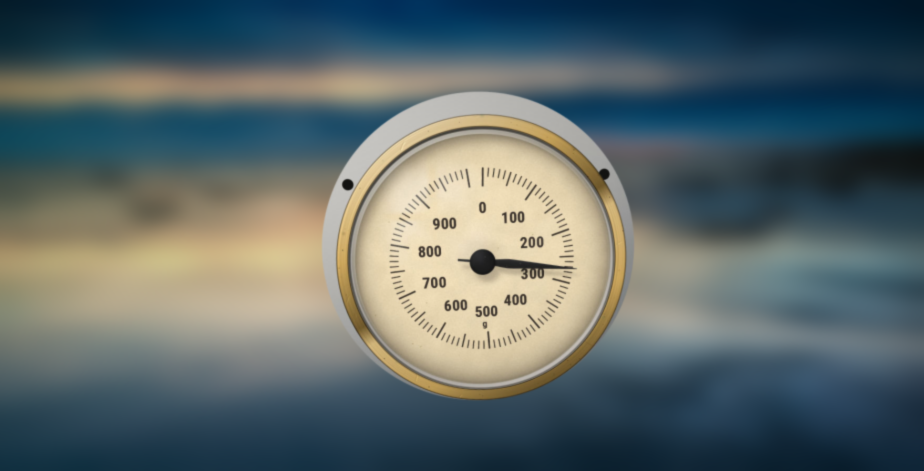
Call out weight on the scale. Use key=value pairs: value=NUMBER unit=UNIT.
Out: value=270 unit=g
